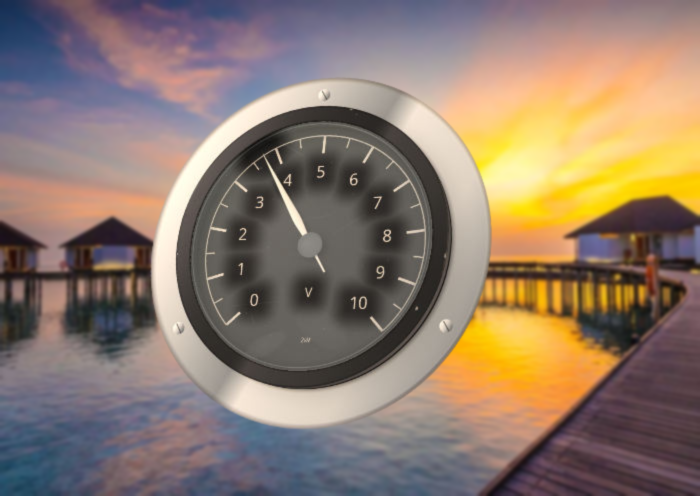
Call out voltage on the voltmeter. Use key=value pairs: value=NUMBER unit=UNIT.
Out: value=3.75 unit=V
